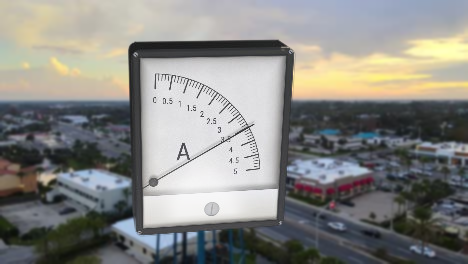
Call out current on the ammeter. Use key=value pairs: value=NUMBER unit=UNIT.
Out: value=3.5 unit=A
